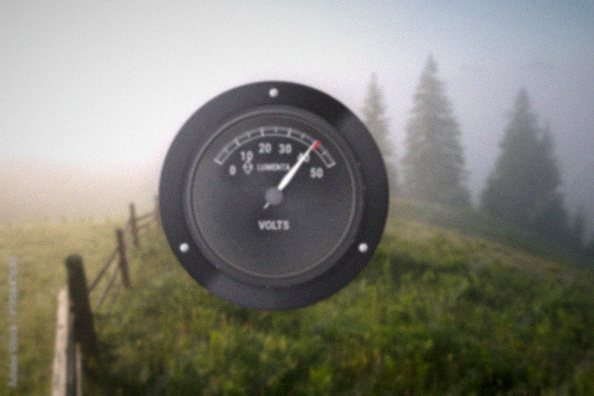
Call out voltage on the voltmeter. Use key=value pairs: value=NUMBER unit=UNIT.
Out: value=40 unit=V
